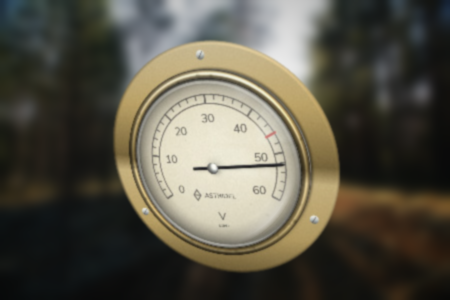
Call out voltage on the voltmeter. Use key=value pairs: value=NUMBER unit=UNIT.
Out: value=52 unit=V
